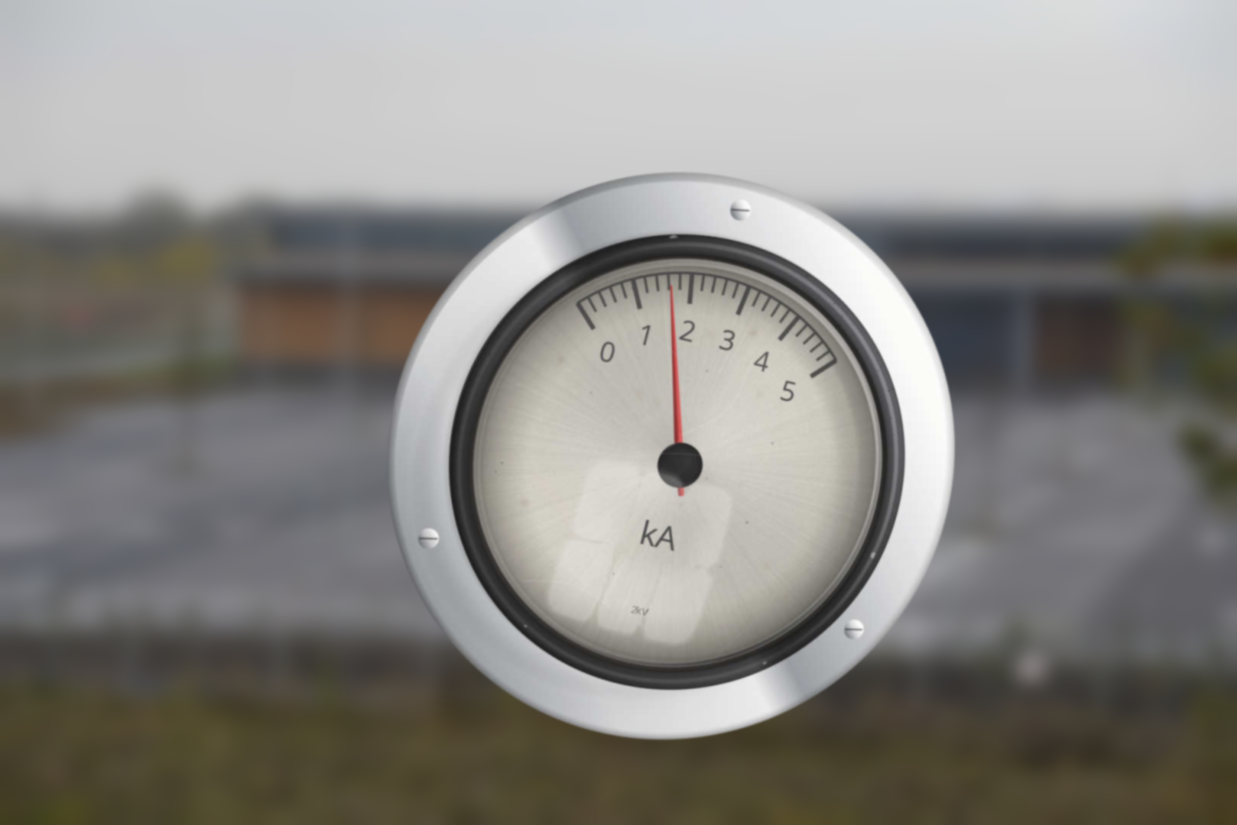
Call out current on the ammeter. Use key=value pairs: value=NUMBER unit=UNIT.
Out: value=1.6 unit=kA
